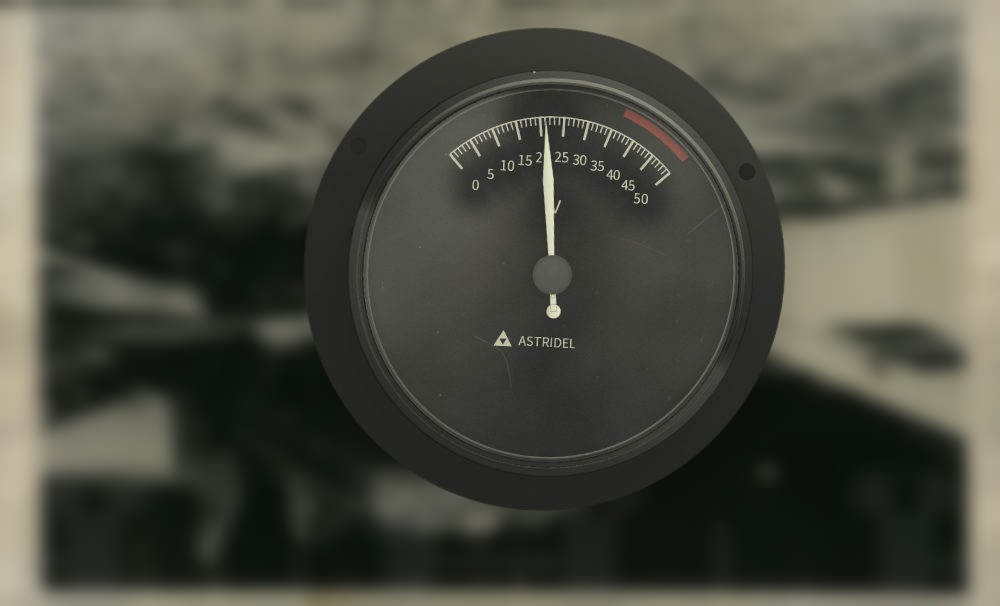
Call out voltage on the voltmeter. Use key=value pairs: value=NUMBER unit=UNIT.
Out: value=21 unit=V
